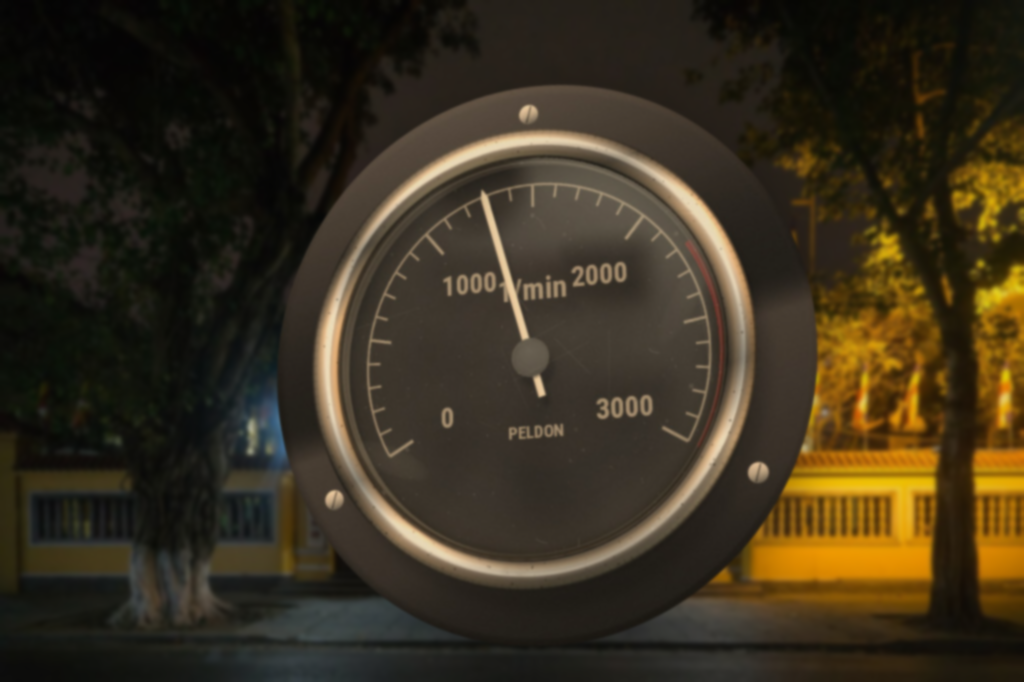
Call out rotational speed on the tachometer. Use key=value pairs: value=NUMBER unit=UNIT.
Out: value=1300 unit=rpm
